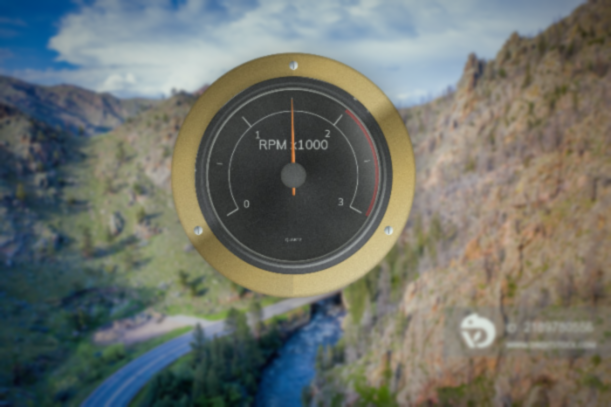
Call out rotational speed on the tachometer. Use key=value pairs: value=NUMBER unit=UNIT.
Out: value=1500 unit=rpm
